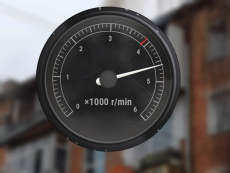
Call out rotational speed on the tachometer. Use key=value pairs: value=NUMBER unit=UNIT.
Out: value=4600 unit=rpm
